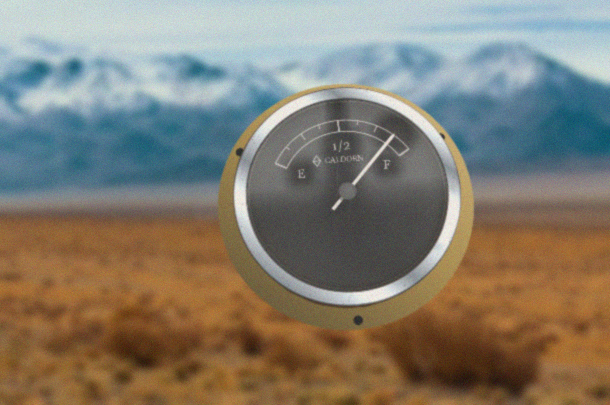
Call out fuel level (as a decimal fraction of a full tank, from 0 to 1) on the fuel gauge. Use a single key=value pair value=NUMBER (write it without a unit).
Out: value=0.875
